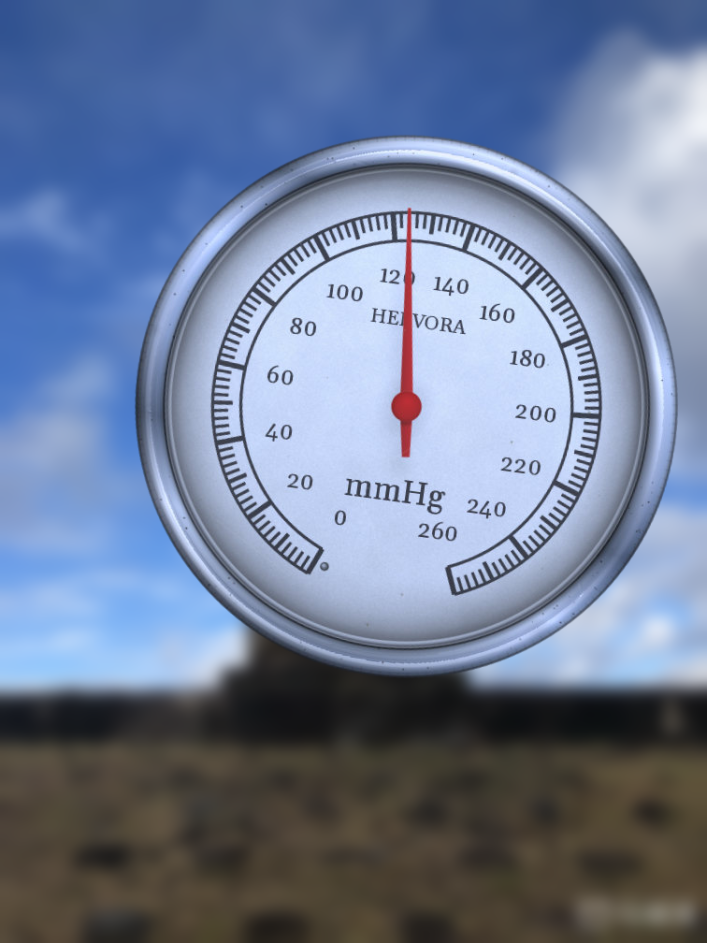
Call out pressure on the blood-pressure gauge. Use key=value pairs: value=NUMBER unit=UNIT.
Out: value=124 unit=mmHg
